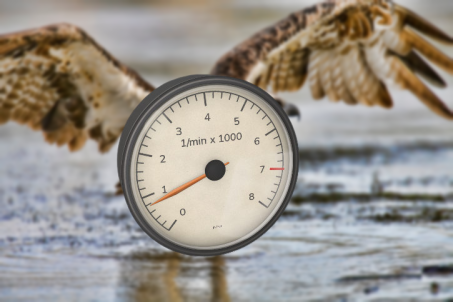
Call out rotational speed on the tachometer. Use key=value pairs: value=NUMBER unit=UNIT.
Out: value=800 unit=rpm
